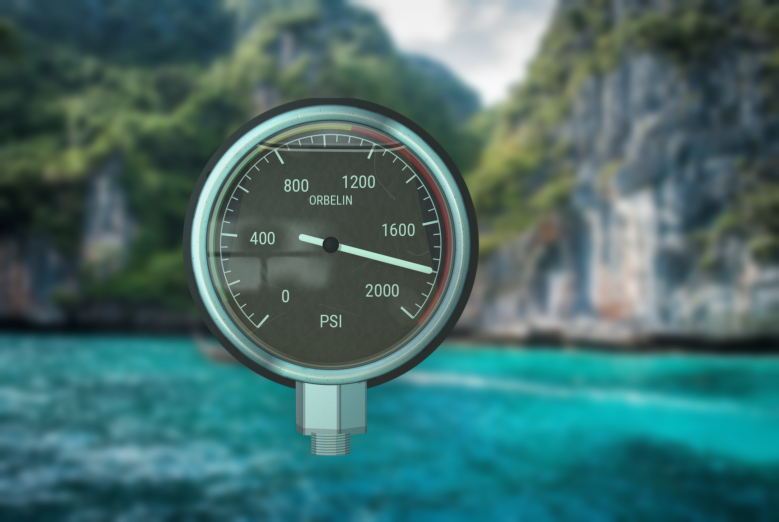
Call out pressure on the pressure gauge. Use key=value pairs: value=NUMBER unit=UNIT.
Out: value=1800 unit=psi
